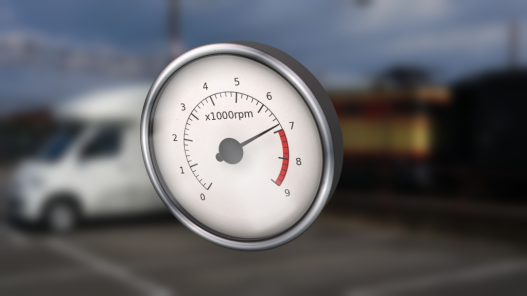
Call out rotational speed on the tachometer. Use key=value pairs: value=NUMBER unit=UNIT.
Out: value=6800 unit=rpm
